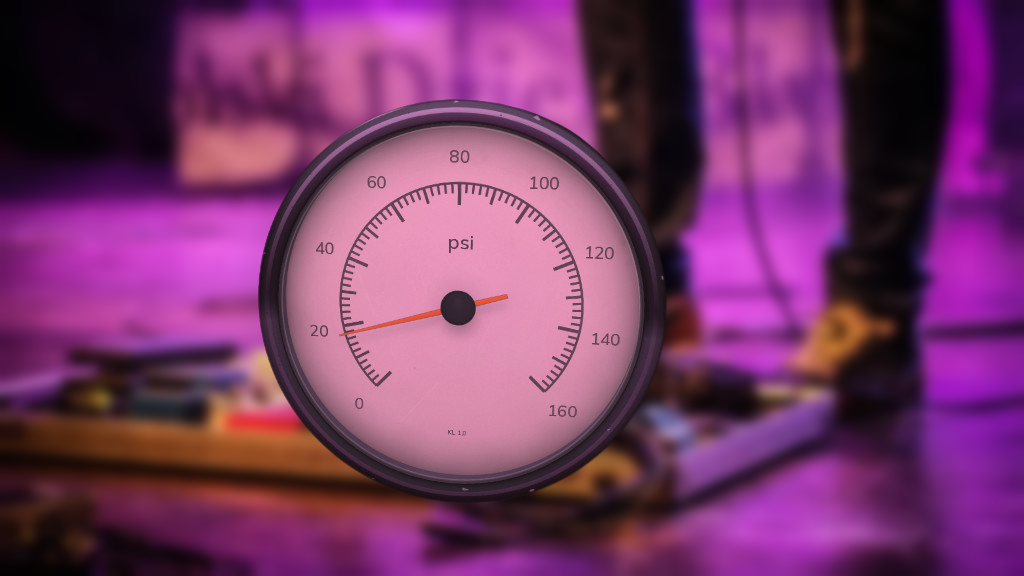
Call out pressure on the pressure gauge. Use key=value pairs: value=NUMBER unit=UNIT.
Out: value=18 unit=psi
